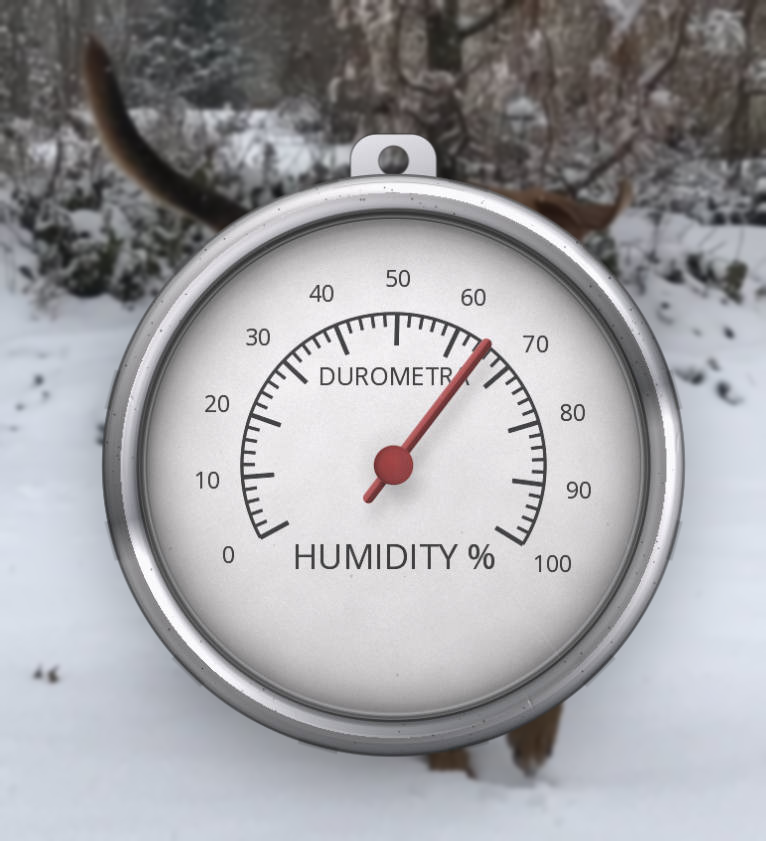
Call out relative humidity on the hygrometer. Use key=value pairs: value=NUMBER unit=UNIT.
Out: value=65 unit=%
